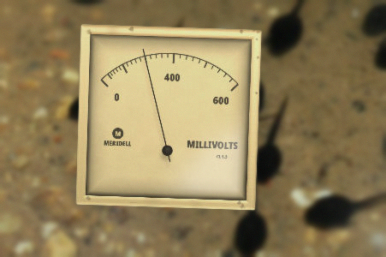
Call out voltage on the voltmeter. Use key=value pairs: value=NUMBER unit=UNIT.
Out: value=300 unit=mV
